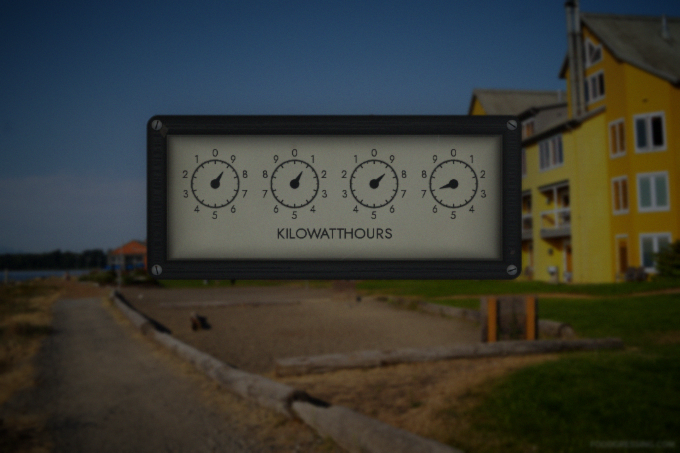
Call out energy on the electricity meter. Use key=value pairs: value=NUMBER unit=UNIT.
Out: value=9087 unit=kWh
